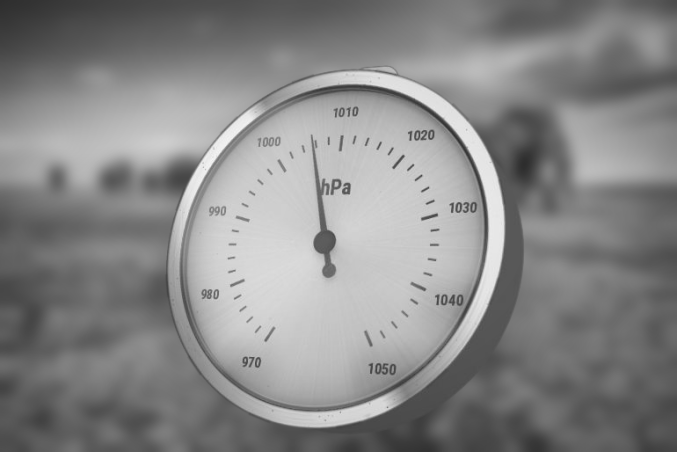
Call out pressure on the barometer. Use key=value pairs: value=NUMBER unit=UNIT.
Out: value=1006 unit=hPa
